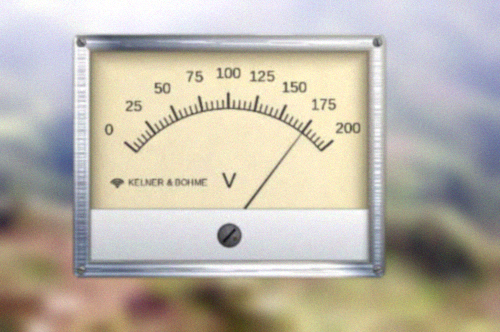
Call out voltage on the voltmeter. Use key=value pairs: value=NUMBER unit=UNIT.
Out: value=175 unit=V
